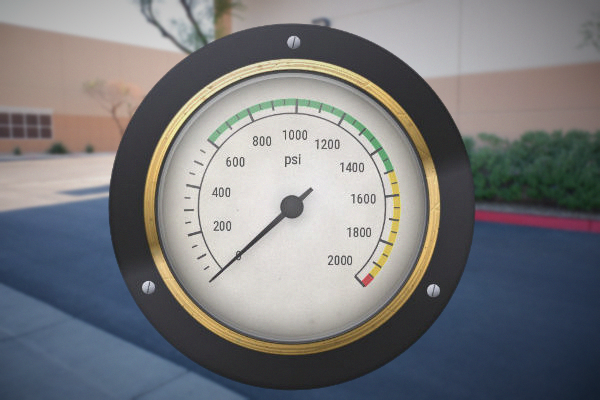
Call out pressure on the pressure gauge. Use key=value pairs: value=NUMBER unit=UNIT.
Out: value=0 unit=psi
